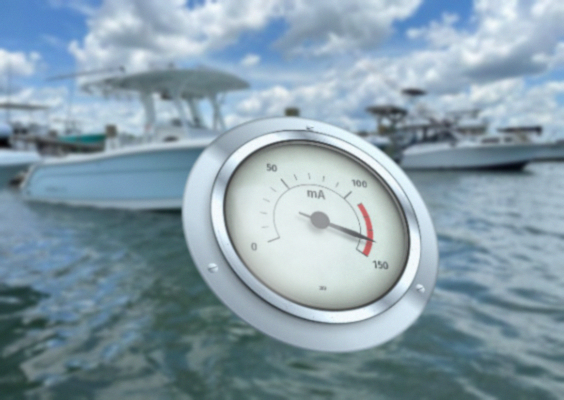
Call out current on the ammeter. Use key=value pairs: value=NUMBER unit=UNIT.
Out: value=140 unit=mA
